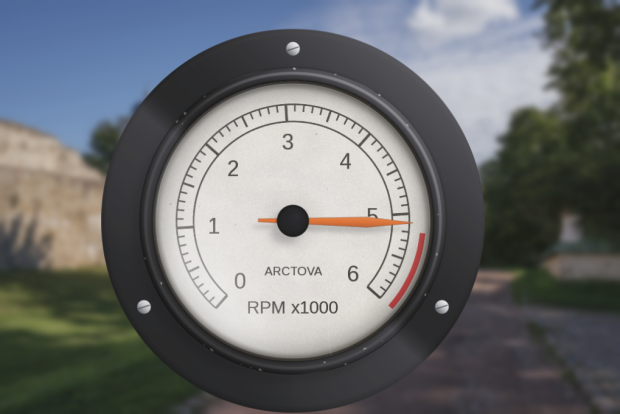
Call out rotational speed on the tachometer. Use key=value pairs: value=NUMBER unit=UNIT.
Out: value=5100 unit=rpm
